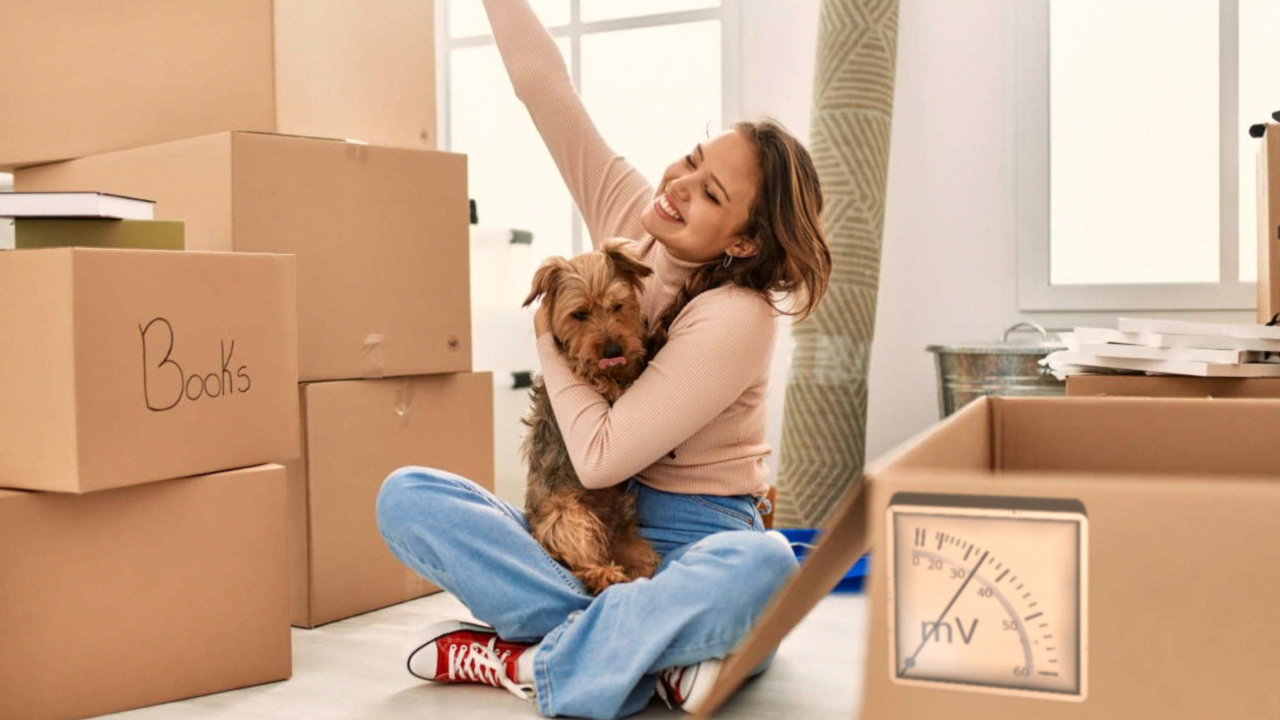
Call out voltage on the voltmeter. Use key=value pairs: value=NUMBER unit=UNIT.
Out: value=34 unit=mV
